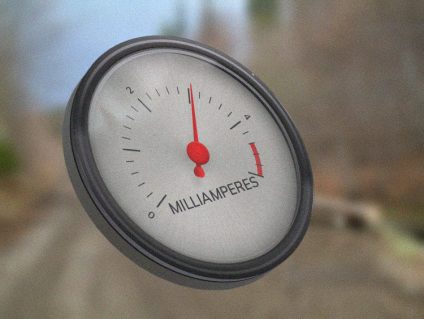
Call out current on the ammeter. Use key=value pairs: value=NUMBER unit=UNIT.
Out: value=3 unit=mA
